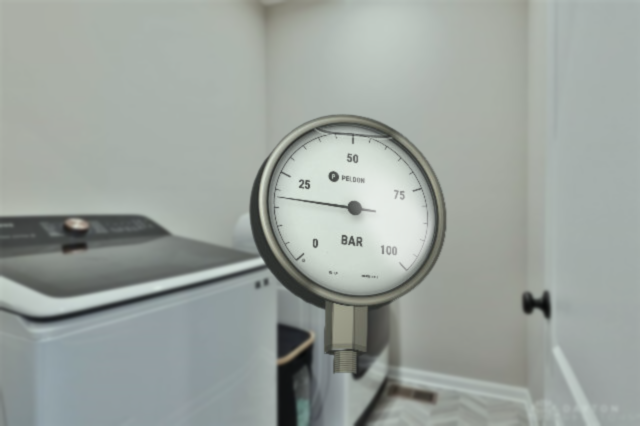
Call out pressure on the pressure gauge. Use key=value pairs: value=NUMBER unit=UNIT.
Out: value=17.5 unit=bar
